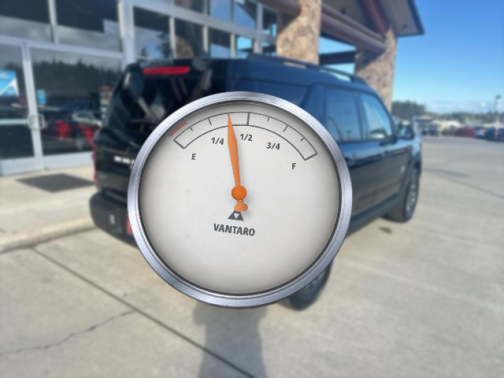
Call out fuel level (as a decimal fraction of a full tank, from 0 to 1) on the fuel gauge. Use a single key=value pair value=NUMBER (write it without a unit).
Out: value=0.375
